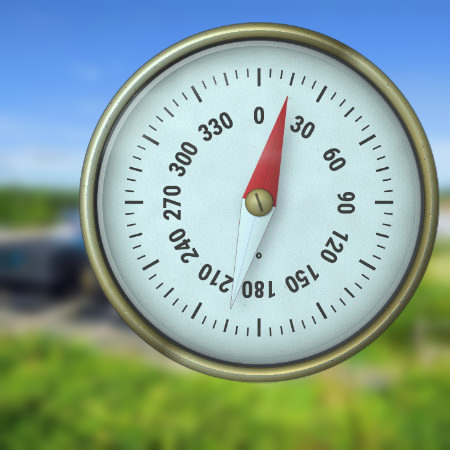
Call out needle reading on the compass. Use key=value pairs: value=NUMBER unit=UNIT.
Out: value=15 unit=°
